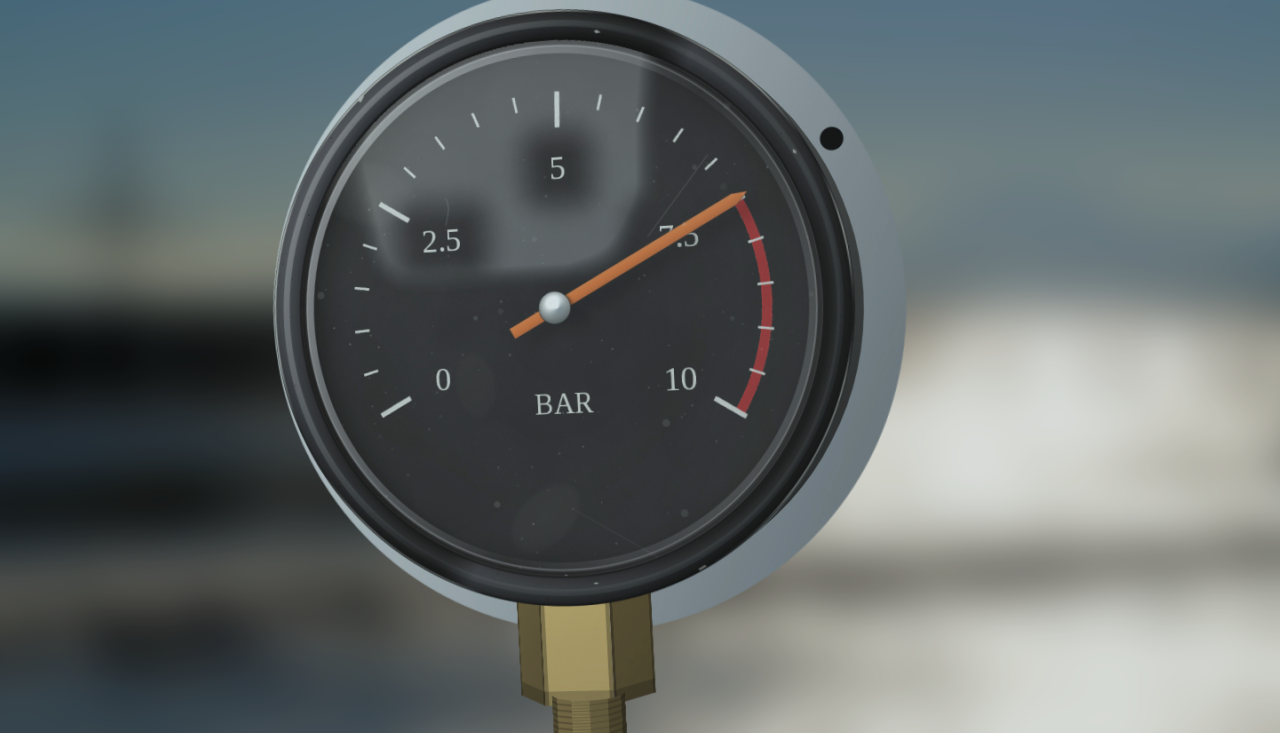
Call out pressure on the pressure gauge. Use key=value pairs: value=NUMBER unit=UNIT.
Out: value=7.5 unit=bar
